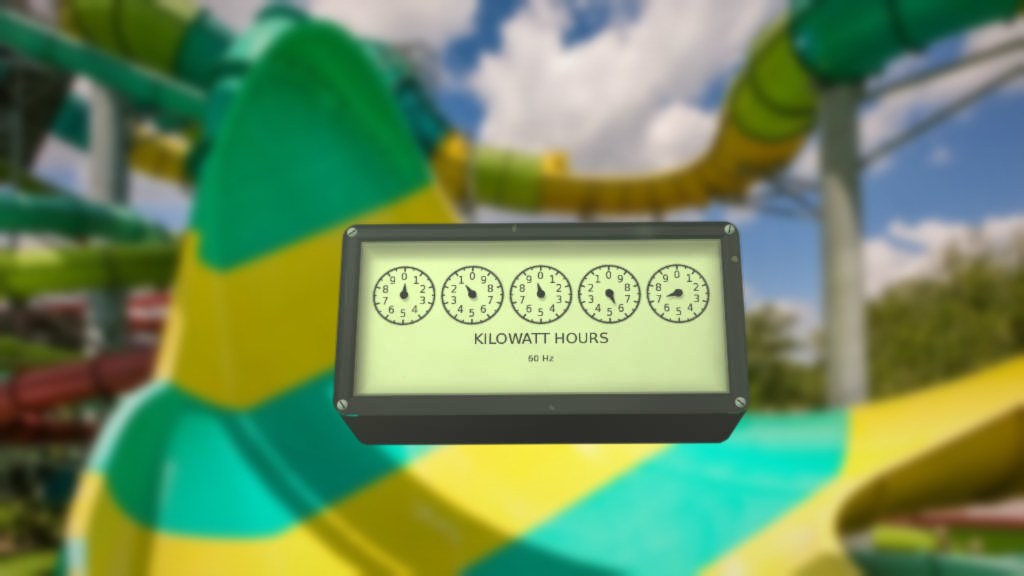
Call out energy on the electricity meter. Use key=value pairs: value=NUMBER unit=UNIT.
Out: value=957 unit=kWh
